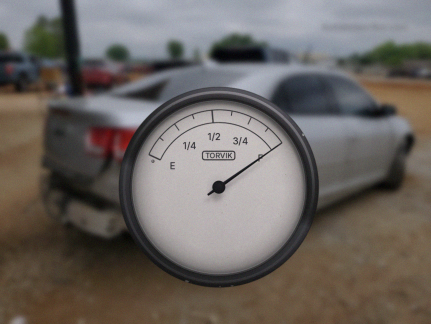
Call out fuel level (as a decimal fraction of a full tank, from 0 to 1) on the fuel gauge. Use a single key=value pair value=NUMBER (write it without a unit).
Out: value=1
